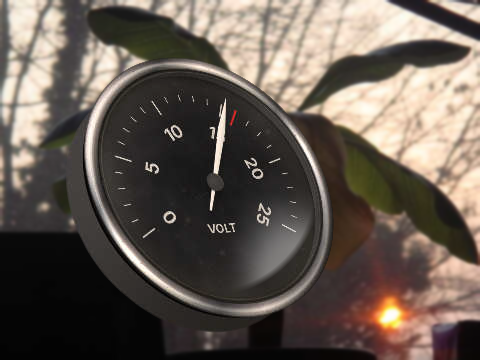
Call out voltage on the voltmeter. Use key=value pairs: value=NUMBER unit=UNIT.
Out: value=15 unit=V
